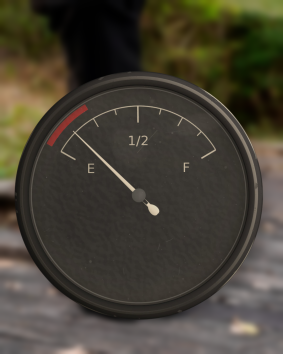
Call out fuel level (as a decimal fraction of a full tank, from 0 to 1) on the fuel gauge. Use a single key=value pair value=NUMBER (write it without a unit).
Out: value=0.125
